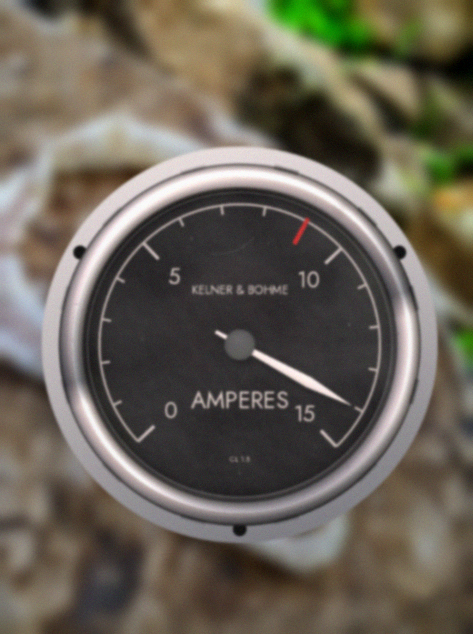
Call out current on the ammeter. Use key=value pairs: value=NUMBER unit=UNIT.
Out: value=14 unit=A
